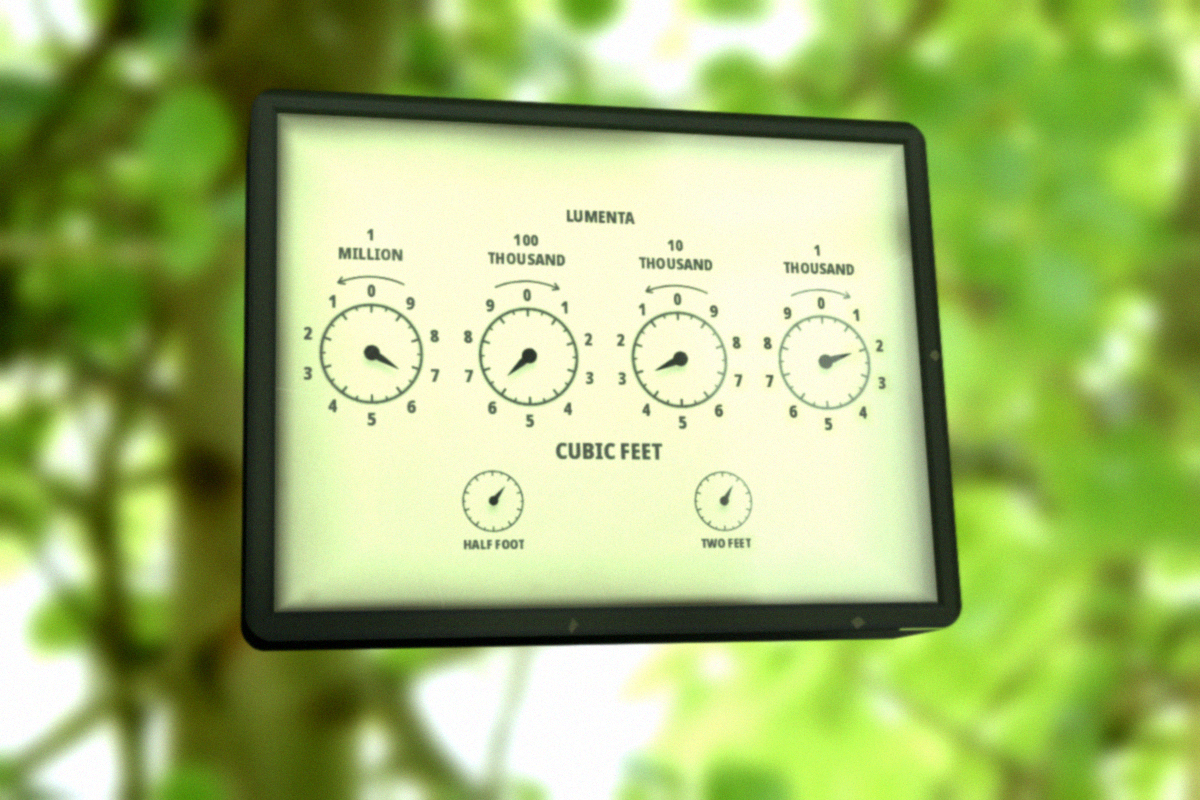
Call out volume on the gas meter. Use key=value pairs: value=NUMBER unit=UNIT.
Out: value=663200 unit=ft³
